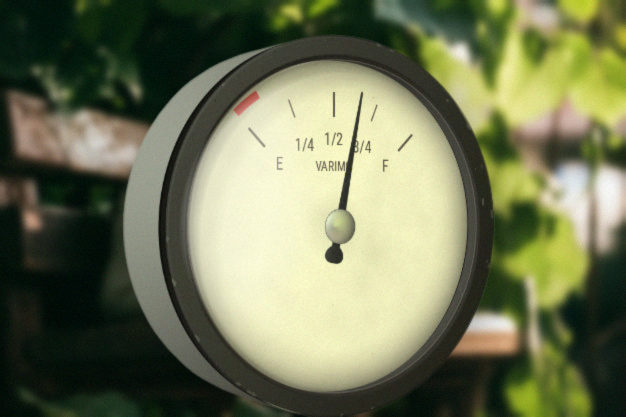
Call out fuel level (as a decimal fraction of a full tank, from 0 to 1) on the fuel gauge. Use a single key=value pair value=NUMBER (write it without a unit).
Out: value=0.625
